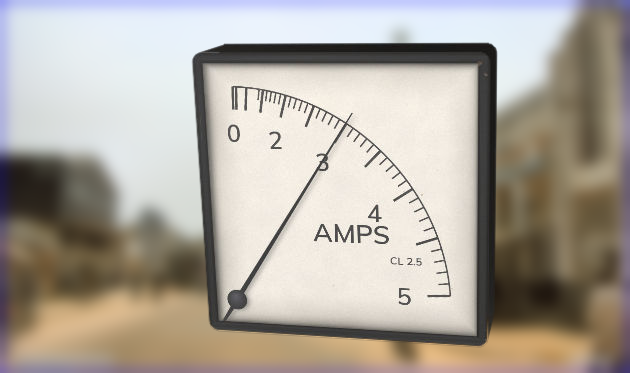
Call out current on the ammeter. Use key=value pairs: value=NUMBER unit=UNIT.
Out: value=3 unit=A
